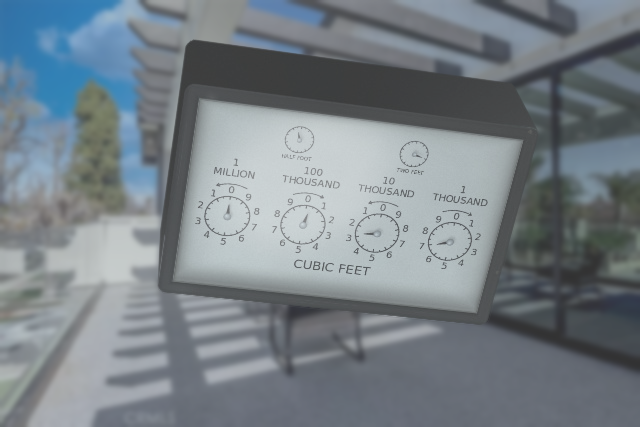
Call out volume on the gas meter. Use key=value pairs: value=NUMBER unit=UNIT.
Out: value=2700 unit=ft³
